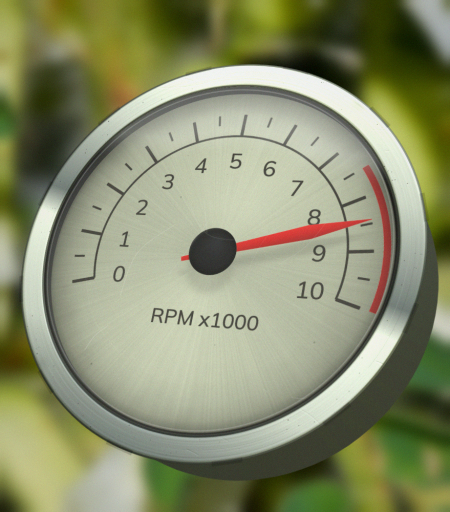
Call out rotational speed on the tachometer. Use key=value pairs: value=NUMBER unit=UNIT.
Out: value=8500 unit=rpm
